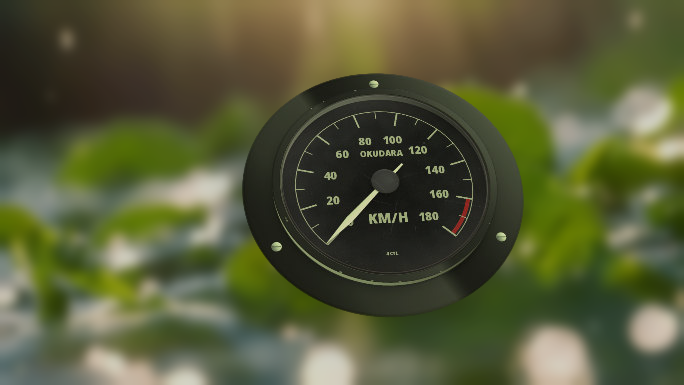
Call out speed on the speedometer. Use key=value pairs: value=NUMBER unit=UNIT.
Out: value=0 unit=km/h
